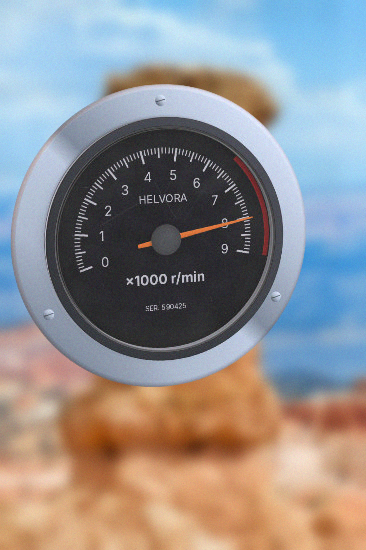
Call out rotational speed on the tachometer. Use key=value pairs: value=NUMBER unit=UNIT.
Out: value=8000 unit=rpm
